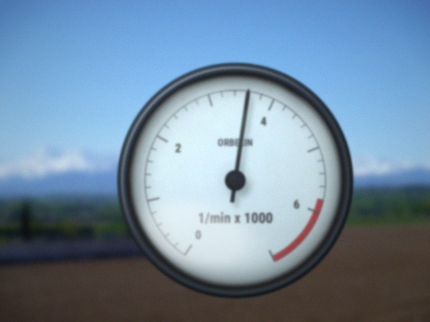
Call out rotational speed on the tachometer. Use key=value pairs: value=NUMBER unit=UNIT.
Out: value=3600 unit=rpm
